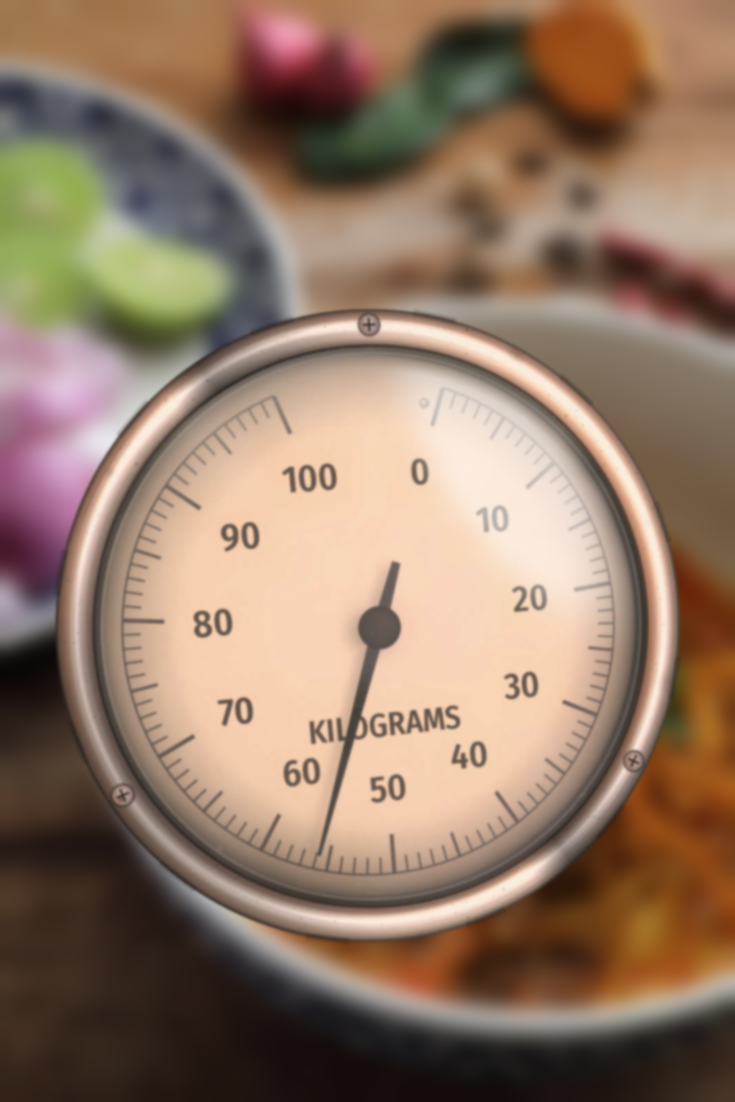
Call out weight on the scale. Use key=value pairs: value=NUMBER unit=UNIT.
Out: value=56 unit=kg
